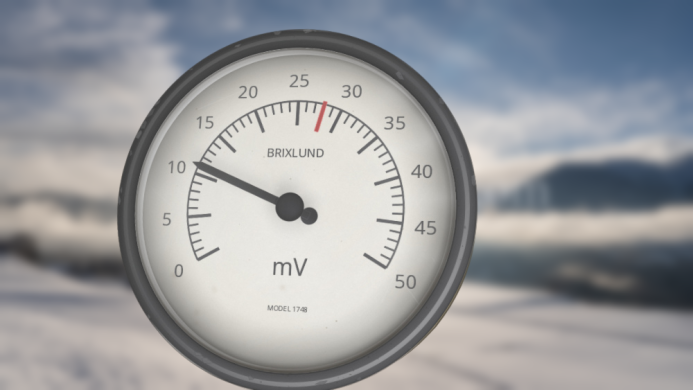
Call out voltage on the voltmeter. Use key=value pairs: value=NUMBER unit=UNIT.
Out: value=11 unit=mV
